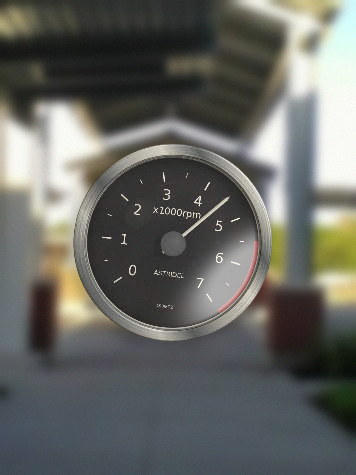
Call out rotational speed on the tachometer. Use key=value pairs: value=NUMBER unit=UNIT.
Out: value=4500 unit=rpm
